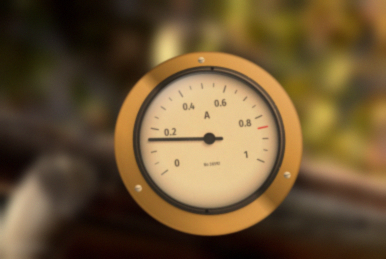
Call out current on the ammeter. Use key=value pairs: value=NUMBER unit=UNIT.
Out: value=0.15 unit=A
